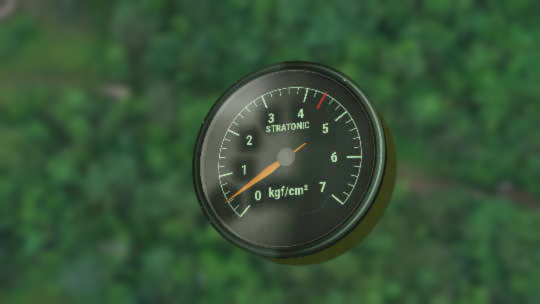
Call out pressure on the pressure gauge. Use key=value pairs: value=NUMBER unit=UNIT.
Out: value=0.4 unit=kg/cm²
